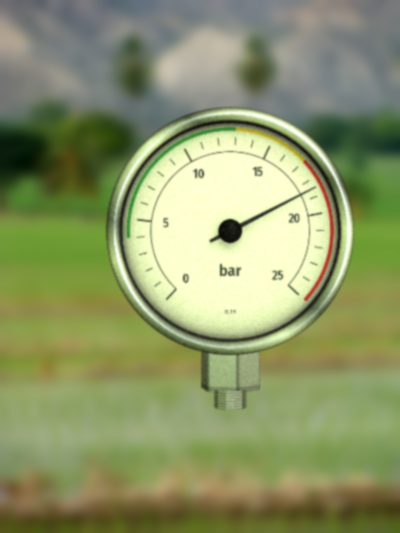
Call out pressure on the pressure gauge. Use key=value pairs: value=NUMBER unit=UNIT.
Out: value=18.5 unit=bar
